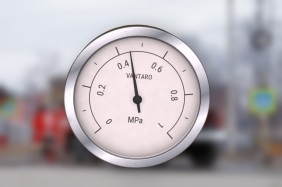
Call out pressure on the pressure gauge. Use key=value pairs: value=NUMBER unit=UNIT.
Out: value=0.45 unit=MPa
